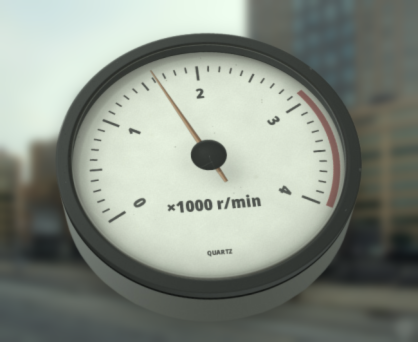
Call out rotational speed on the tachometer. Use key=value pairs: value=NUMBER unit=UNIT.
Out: value=1600 unit=rpm
